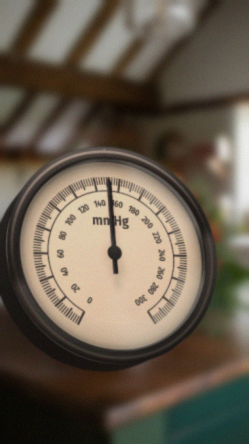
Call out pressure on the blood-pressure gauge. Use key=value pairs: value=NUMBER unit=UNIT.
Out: value=150 unit=mmHg
